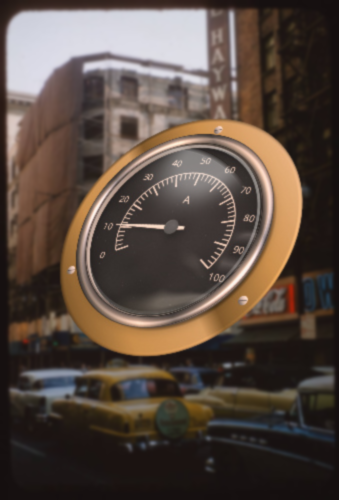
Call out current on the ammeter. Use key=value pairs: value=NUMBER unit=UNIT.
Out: value=10 unit=A
